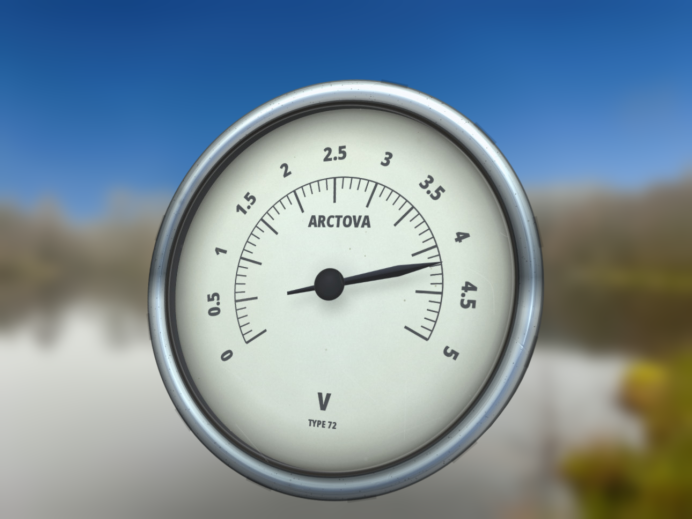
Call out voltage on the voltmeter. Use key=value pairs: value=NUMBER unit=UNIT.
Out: value=4.2 unit=V
